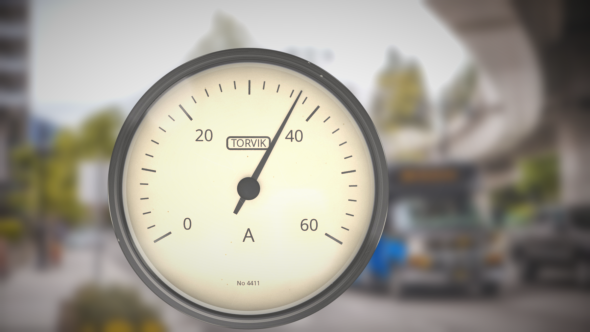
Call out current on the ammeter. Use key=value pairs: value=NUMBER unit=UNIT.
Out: value=37 unit=A
